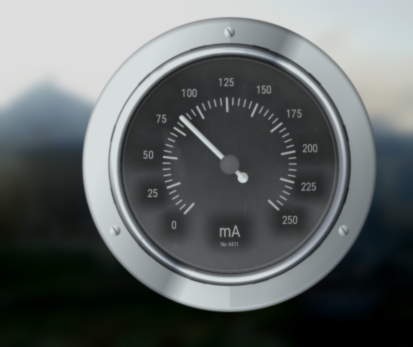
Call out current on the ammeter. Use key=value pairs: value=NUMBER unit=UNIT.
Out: value=85 unit=mA
